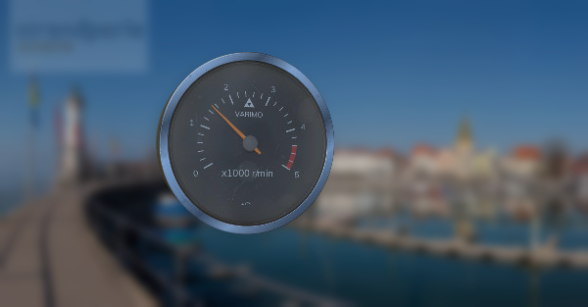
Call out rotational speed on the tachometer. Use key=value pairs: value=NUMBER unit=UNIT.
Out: value=1500 unit=rpm
